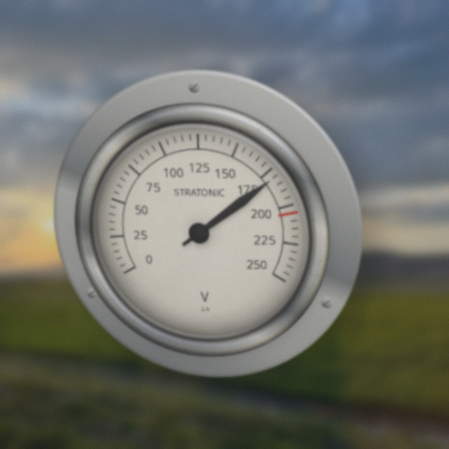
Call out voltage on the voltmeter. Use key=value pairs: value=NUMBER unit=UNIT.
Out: value=180 unit=V
